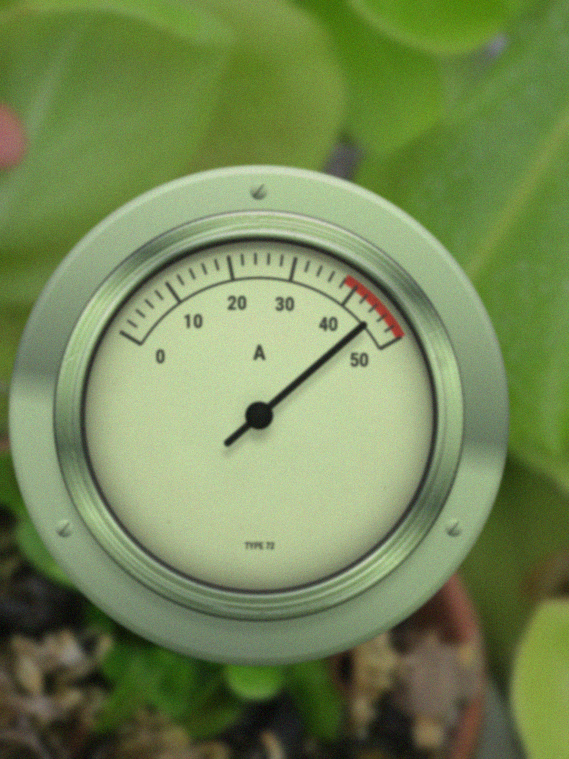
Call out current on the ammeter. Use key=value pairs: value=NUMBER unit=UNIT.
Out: value=45 unit=A
